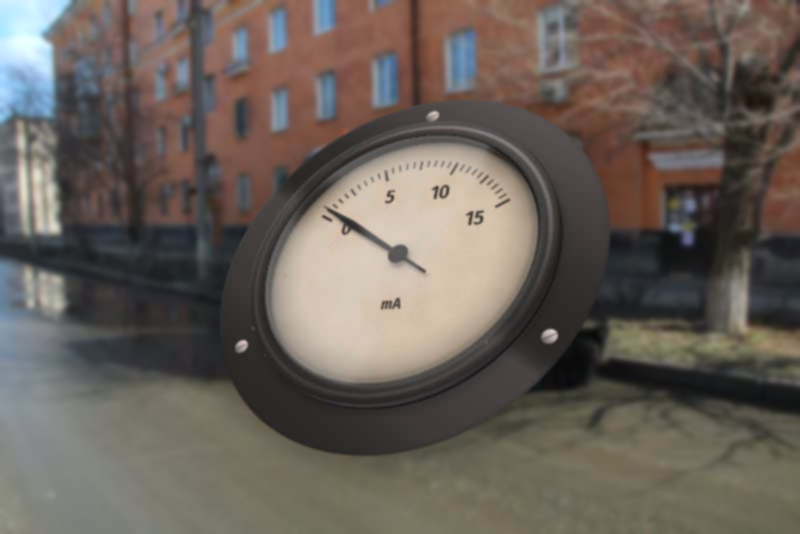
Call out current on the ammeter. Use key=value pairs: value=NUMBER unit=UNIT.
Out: value=0.5 unit=mA
